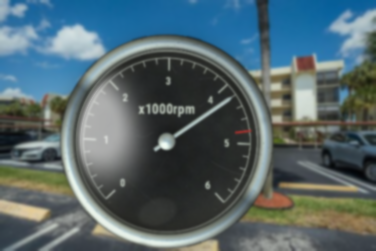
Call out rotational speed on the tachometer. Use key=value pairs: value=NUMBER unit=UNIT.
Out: value=4200 unit=rpm
